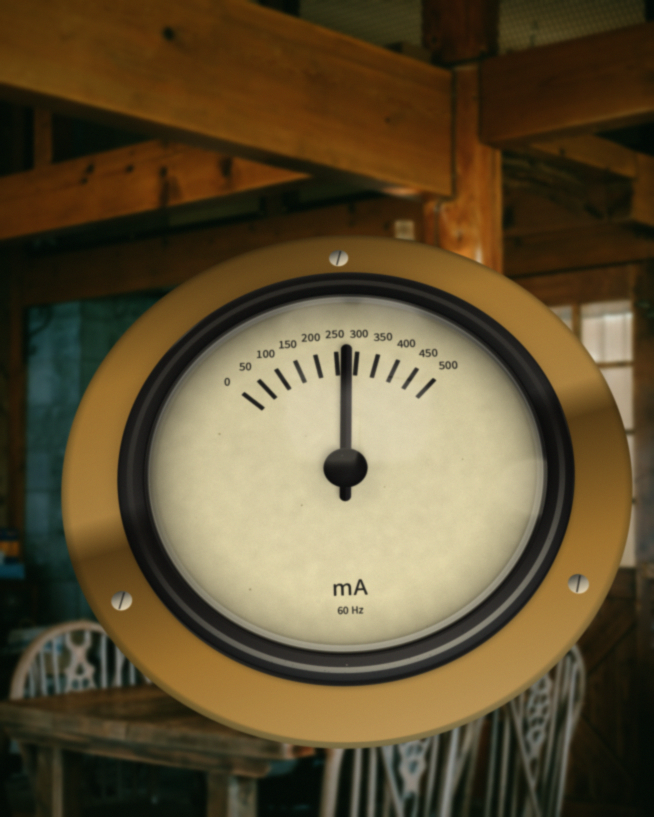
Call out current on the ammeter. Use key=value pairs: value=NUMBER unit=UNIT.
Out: value=275 unit=mA
